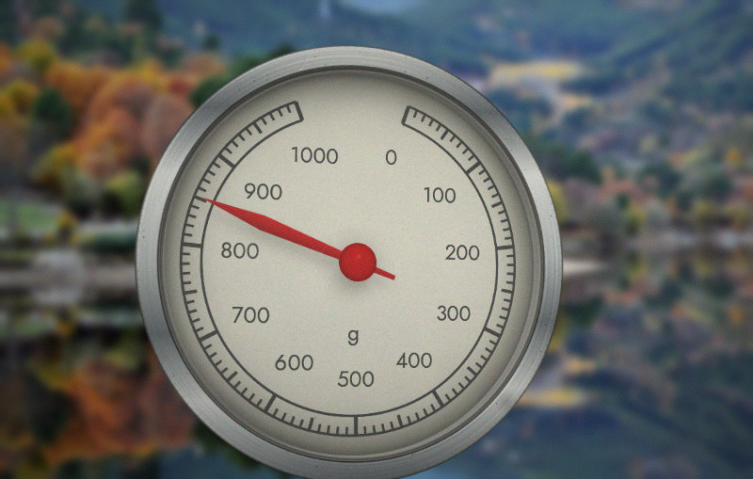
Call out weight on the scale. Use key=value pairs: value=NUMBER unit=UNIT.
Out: value=850 unit=g
